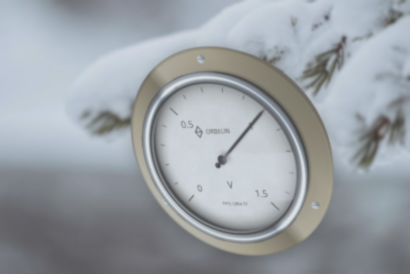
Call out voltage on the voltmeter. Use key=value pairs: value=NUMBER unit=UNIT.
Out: value=1 unit=V
